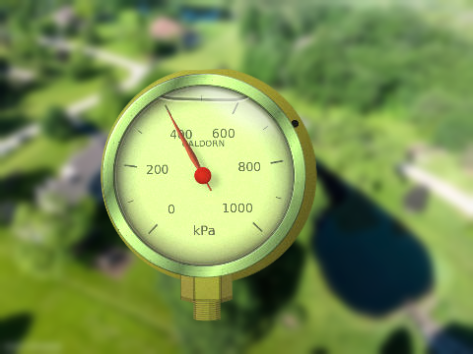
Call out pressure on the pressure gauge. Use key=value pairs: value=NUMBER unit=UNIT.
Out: value=400 unit=kPa
